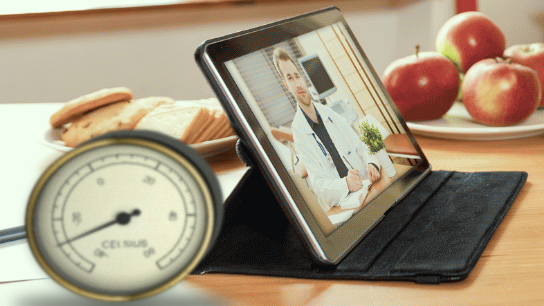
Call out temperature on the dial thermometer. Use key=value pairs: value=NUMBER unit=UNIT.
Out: value=-28 unit=°C
